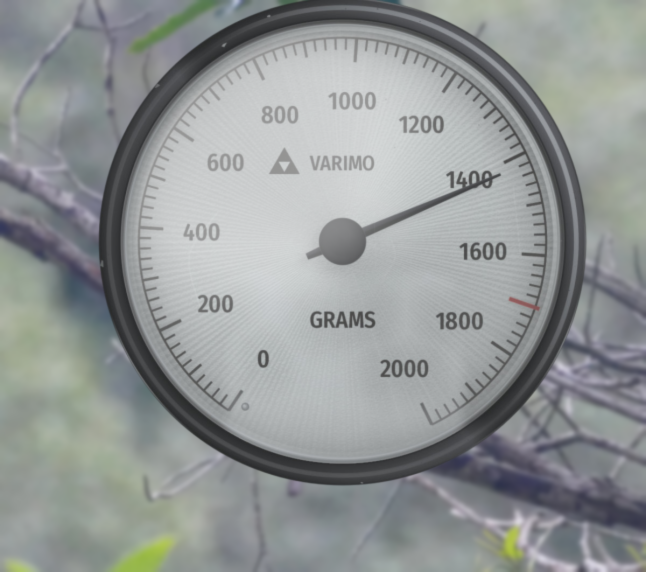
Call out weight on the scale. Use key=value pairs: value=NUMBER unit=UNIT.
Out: value=1420 unit=g
